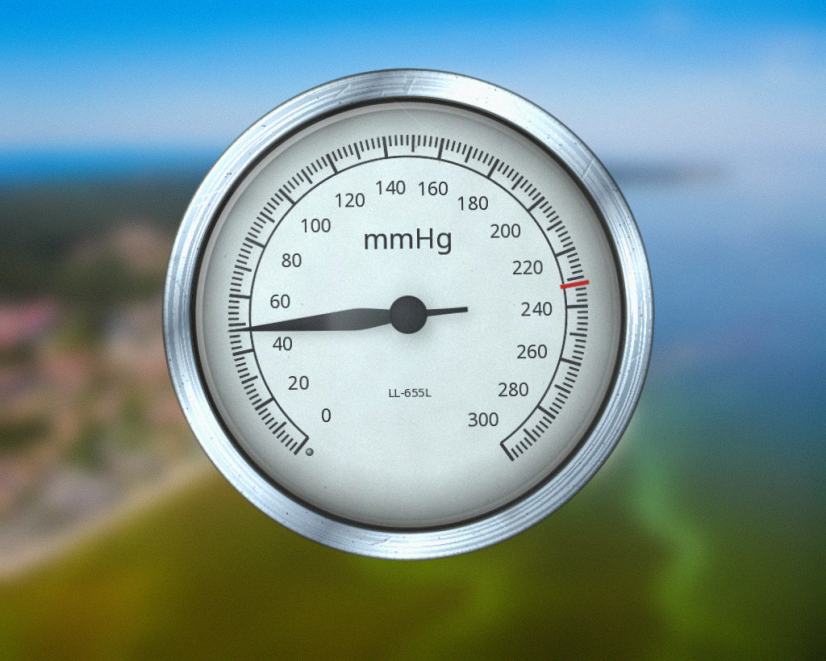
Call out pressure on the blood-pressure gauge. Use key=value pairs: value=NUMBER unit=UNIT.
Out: value=48 unit=mmHg
